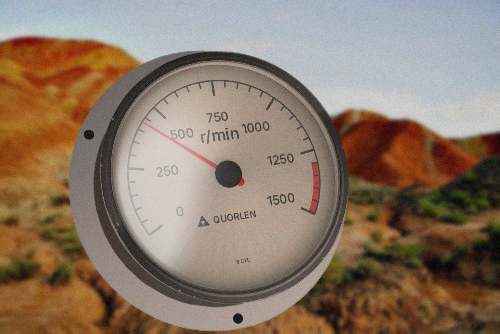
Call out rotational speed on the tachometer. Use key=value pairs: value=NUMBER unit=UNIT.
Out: value=425 unit=rpm
